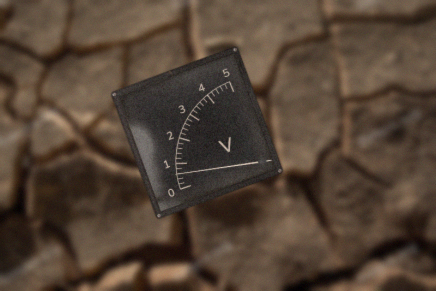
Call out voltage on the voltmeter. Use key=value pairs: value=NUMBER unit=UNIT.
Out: value=0.6 unit=V
